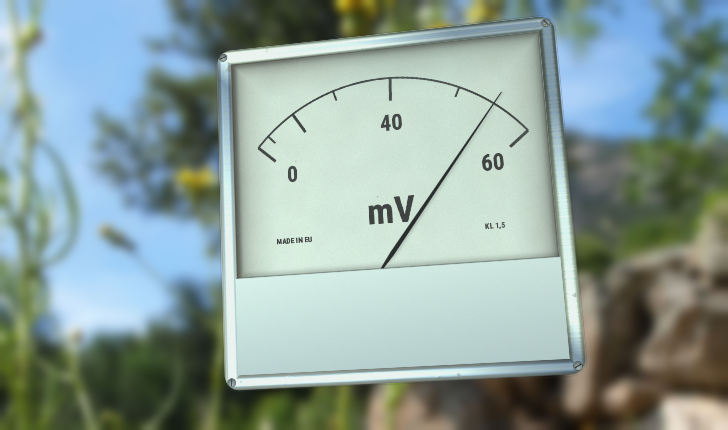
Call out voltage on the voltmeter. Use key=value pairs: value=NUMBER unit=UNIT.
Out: value=55 unit=mV
